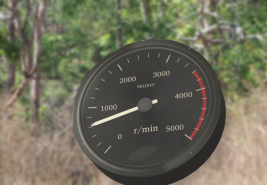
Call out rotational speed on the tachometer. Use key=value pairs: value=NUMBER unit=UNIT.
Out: value=600 unit=rpm
